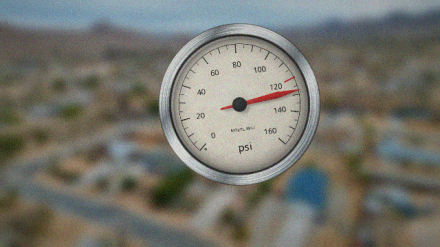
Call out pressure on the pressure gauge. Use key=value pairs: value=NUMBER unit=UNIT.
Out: value=127.5 unit=psi
